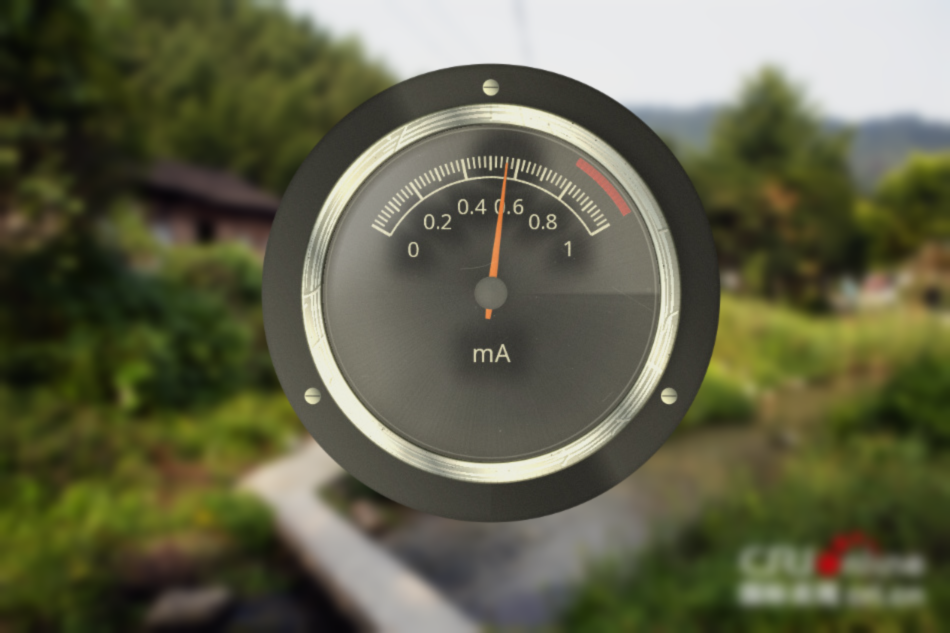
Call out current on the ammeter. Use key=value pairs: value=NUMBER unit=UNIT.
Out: value=0.56 unit=mA
